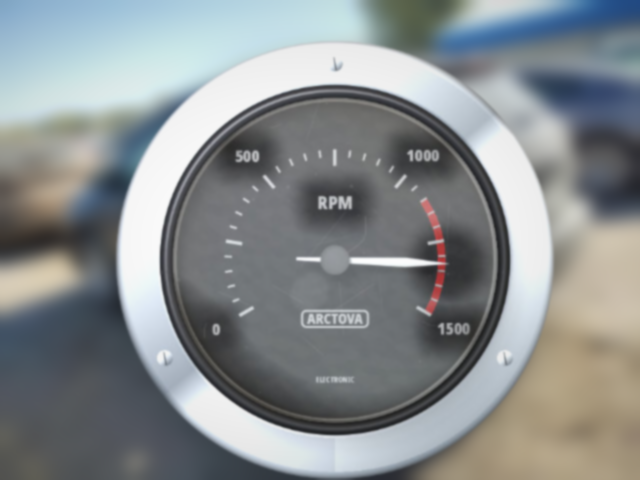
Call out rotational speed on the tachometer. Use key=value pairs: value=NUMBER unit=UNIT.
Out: value=1325 unit=rpm
